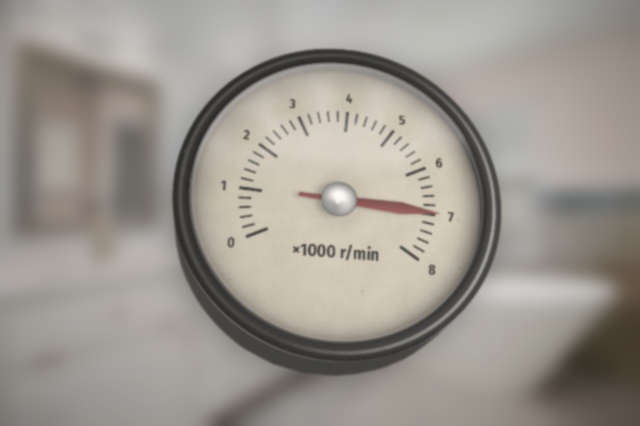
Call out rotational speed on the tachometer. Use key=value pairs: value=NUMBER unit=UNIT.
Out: value=7000 unit=rpm
